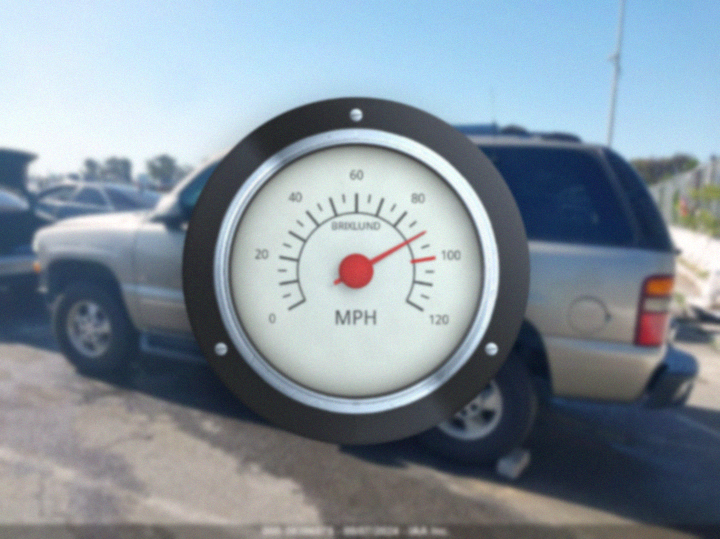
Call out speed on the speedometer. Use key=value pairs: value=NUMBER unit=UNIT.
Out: value=90 unit=mph
